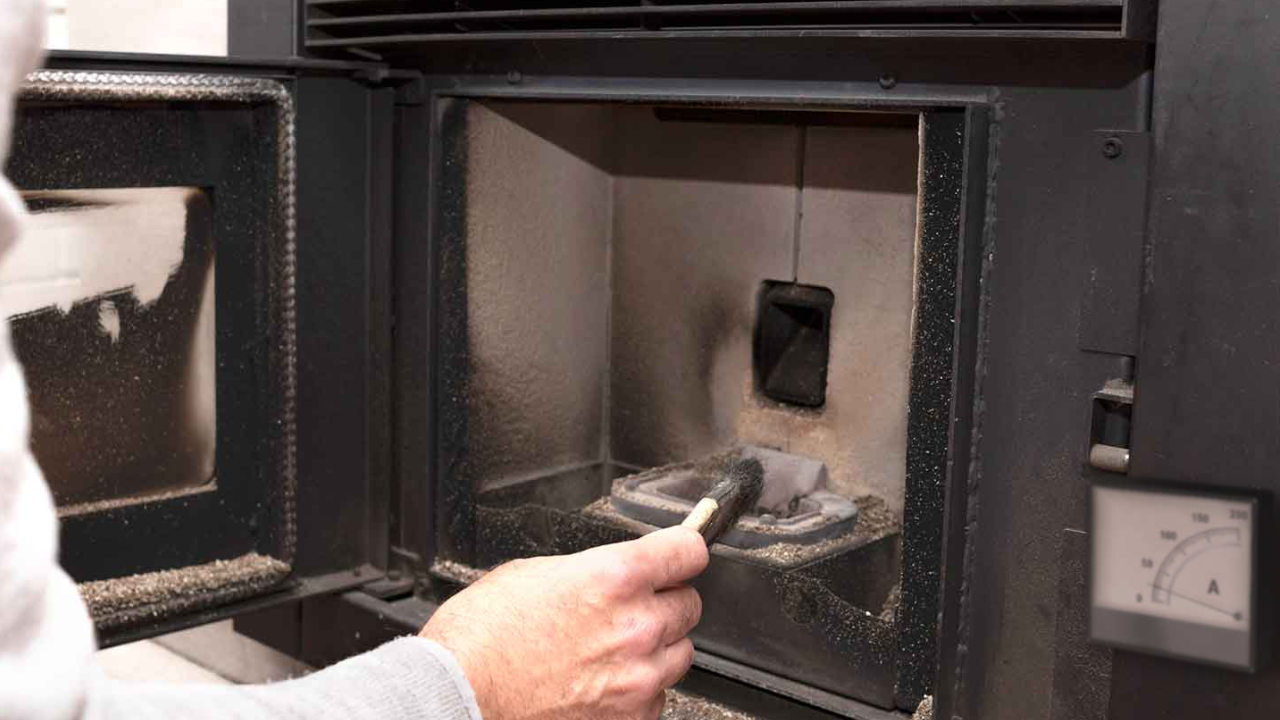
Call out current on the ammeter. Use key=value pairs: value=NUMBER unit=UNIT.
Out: value=25 unit=A
